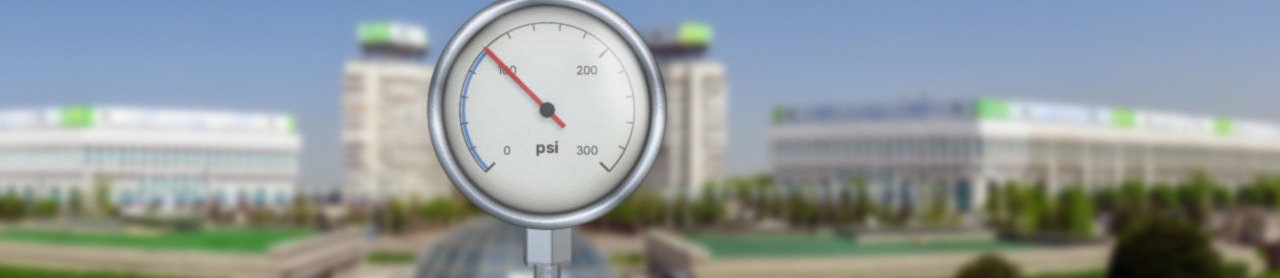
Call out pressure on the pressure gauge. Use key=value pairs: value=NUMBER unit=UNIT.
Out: value=100 unit=psi
